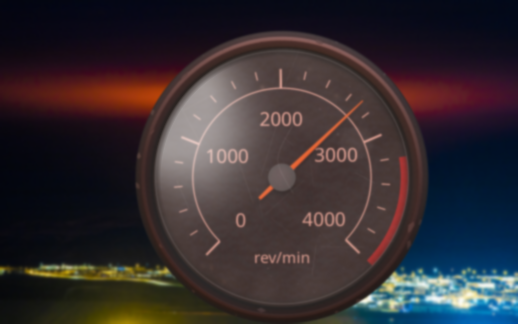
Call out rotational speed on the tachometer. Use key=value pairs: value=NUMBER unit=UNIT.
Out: value=2700 unit=rpm
